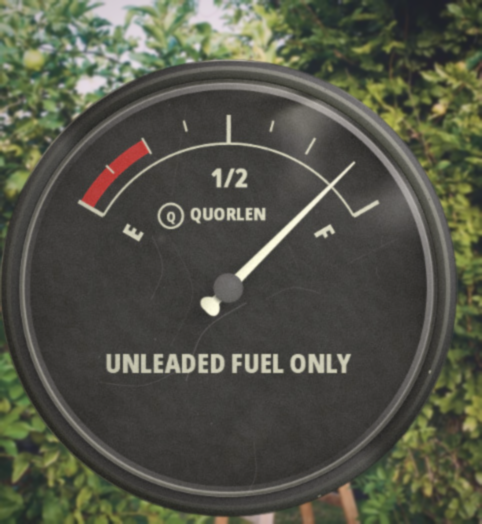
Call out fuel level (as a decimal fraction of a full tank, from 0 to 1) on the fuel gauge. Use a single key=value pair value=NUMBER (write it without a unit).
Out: value=0.875
